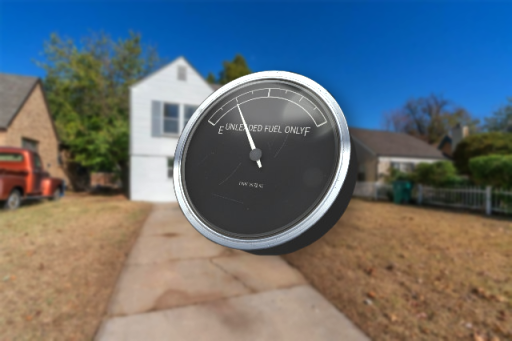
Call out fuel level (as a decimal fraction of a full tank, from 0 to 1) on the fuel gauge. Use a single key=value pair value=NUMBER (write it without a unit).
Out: value=0.25
